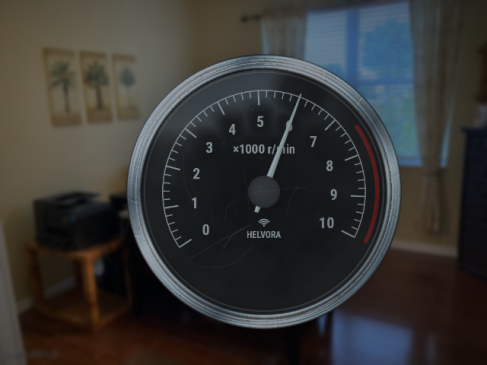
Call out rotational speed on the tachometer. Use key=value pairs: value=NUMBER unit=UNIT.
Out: value=6000 unit=rpm
